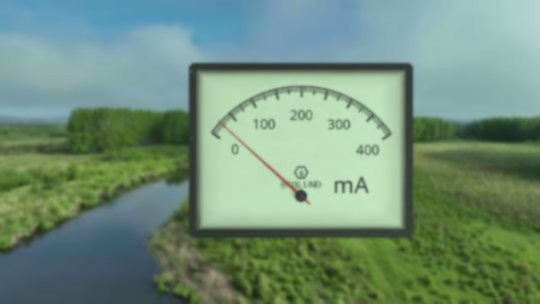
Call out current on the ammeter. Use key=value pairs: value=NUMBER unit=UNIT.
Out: value=25 unit=mA
